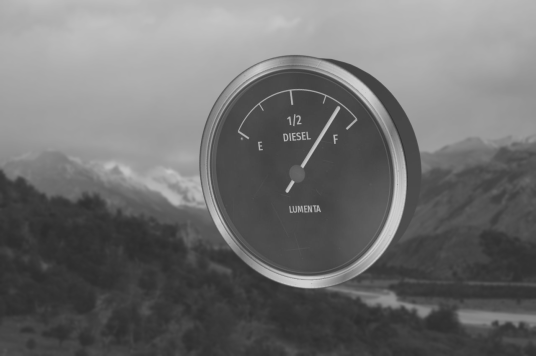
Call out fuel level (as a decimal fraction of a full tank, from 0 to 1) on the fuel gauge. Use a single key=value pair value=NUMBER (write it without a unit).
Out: value=0.875
